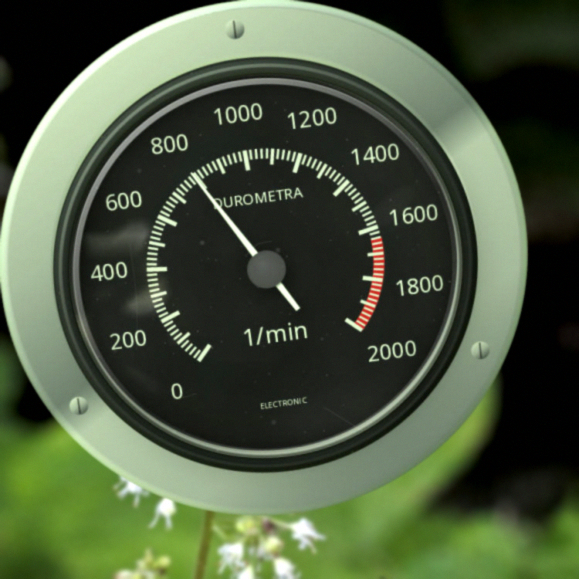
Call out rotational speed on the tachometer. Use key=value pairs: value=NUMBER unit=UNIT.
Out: value=800 unit=rpm
